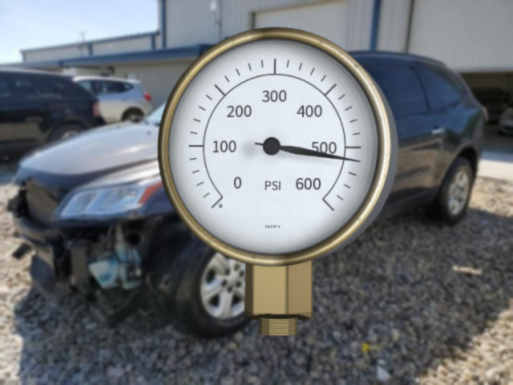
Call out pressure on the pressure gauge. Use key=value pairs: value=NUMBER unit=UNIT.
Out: value=520 unit=psi
